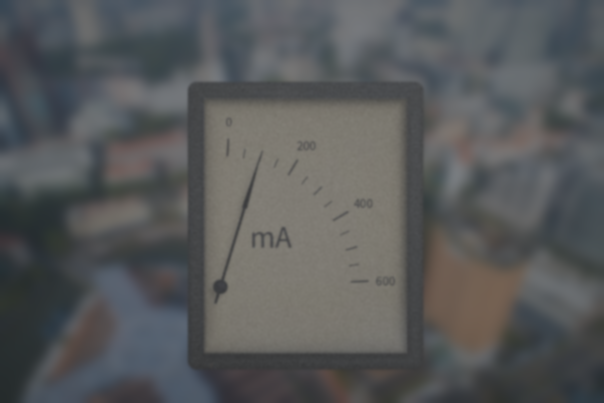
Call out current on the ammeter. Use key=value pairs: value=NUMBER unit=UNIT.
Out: value=100 unit=mA
